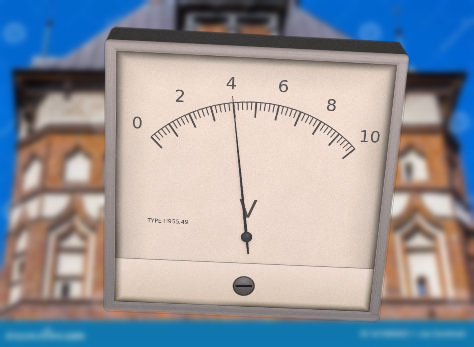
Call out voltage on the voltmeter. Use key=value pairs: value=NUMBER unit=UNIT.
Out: value=4 unit=V
